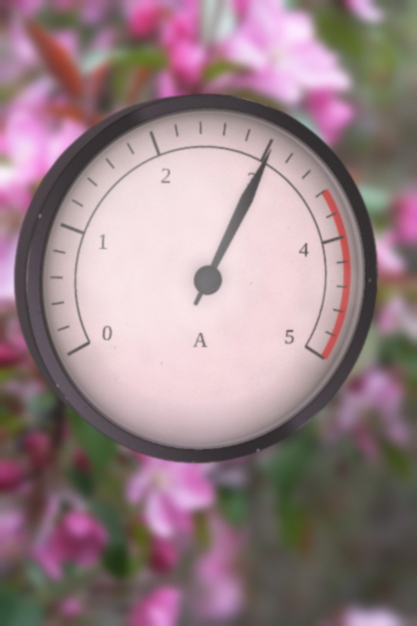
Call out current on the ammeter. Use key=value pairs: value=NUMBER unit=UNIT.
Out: value=3 unit=A
